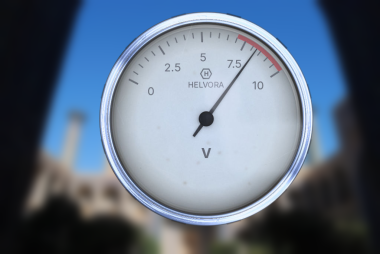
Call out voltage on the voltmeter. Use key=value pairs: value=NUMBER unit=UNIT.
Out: value=8.25 unit=V
